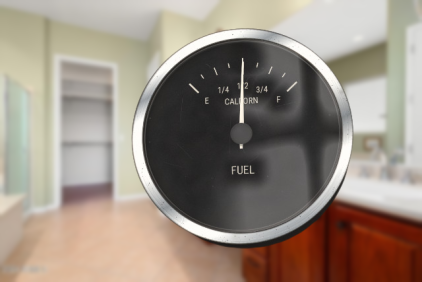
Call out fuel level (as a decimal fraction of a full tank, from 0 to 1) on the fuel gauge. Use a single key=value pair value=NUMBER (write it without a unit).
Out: value=0.5
